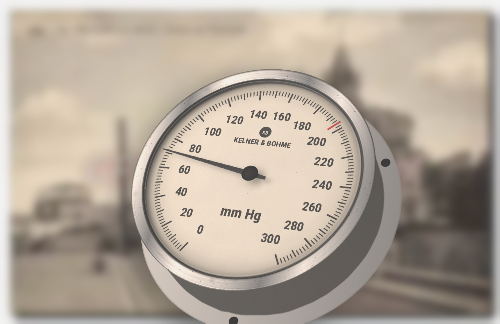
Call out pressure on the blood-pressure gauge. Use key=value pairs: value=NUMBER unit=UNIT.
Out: value=70 unit=mmHg
